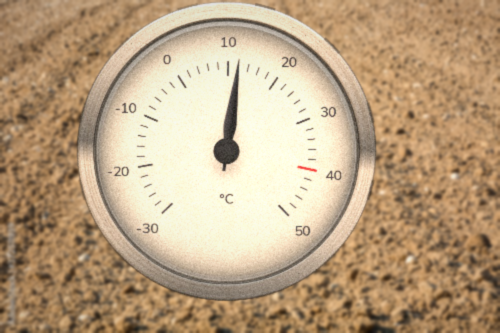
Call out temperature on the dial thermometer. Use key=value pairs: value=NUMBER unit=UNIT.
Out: value=12 unit=°C
